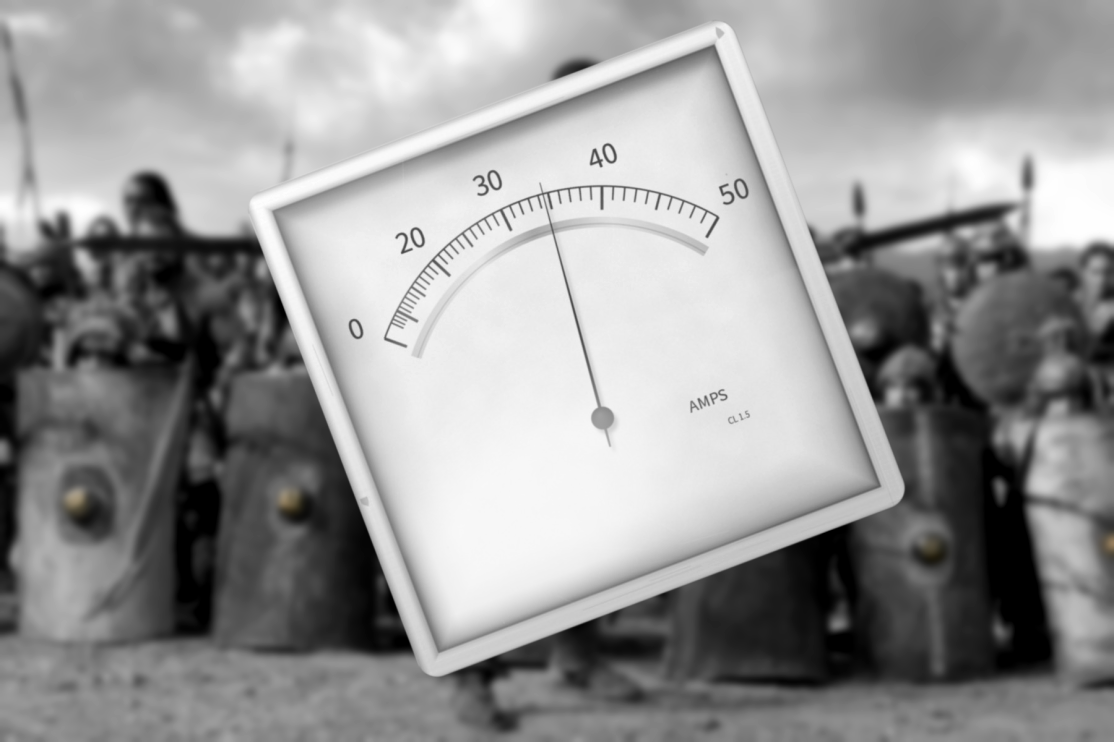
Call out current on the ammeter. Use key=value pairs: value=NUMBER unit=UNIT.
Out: value=34.5 unit=A
